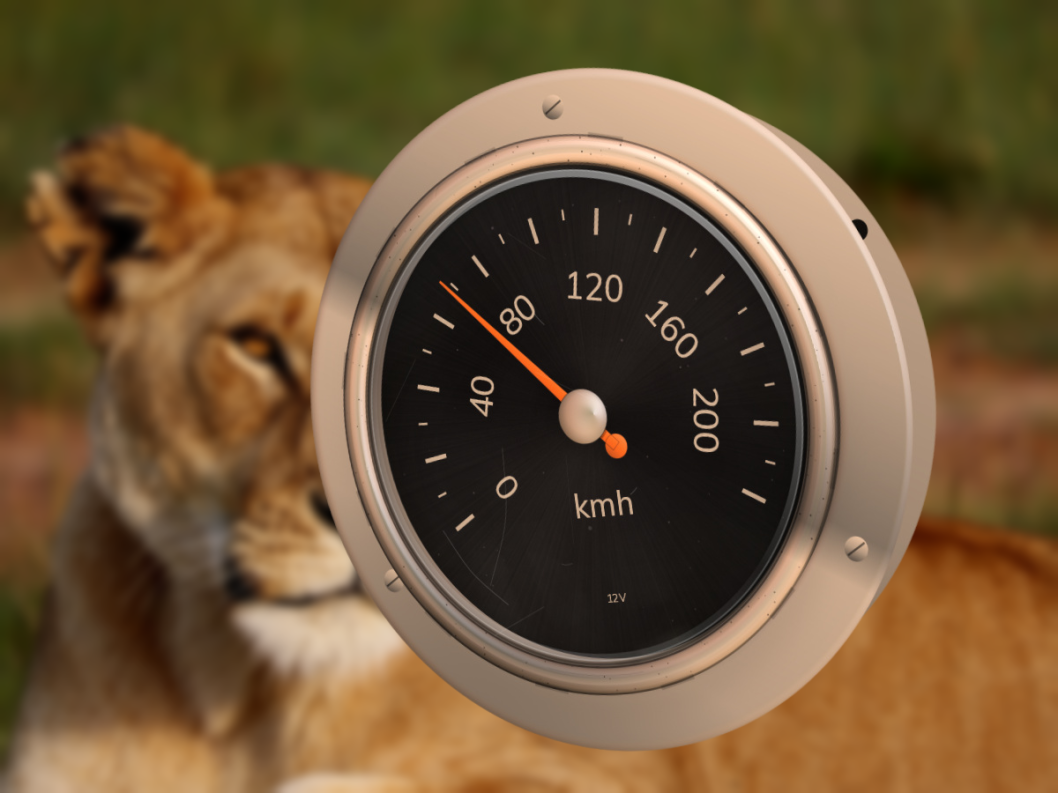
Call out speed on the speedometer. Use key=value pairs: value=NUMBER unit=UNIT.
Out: value=70 unit=km/h
